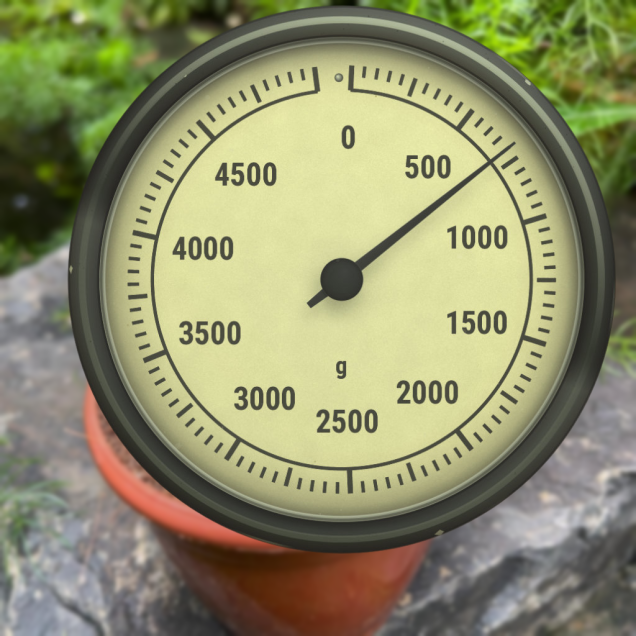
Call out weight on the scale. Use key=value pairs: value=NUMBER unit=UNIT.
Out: value=700 unit=g
